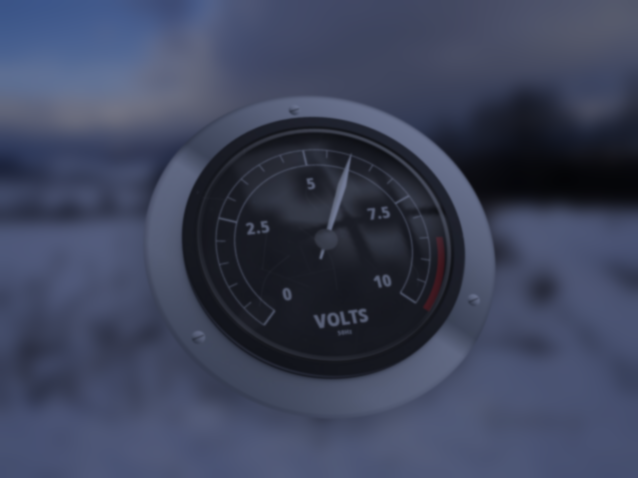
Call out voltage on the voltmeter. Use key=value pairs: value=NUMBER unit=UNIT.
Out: value=6 unit=V
